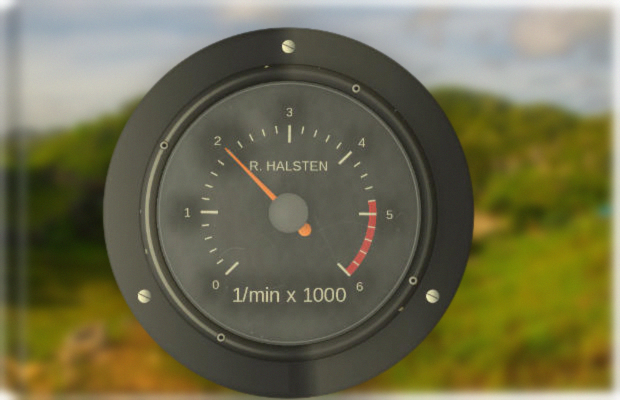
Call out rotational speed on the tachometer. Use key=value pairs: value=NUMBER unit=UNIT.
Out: value=2000 unit=rpm
